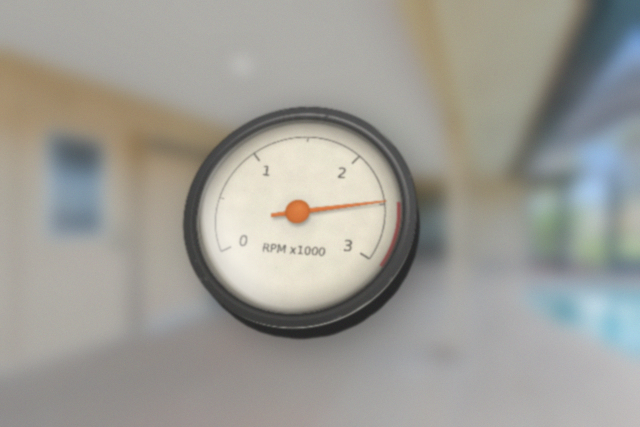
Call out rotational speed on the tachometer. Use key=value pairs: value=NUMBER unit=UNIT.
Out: value=2500 unit=rpm
